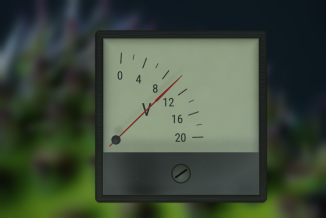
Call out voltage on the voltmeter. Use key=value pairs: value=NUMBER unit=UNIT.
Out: value=10 unit=V
